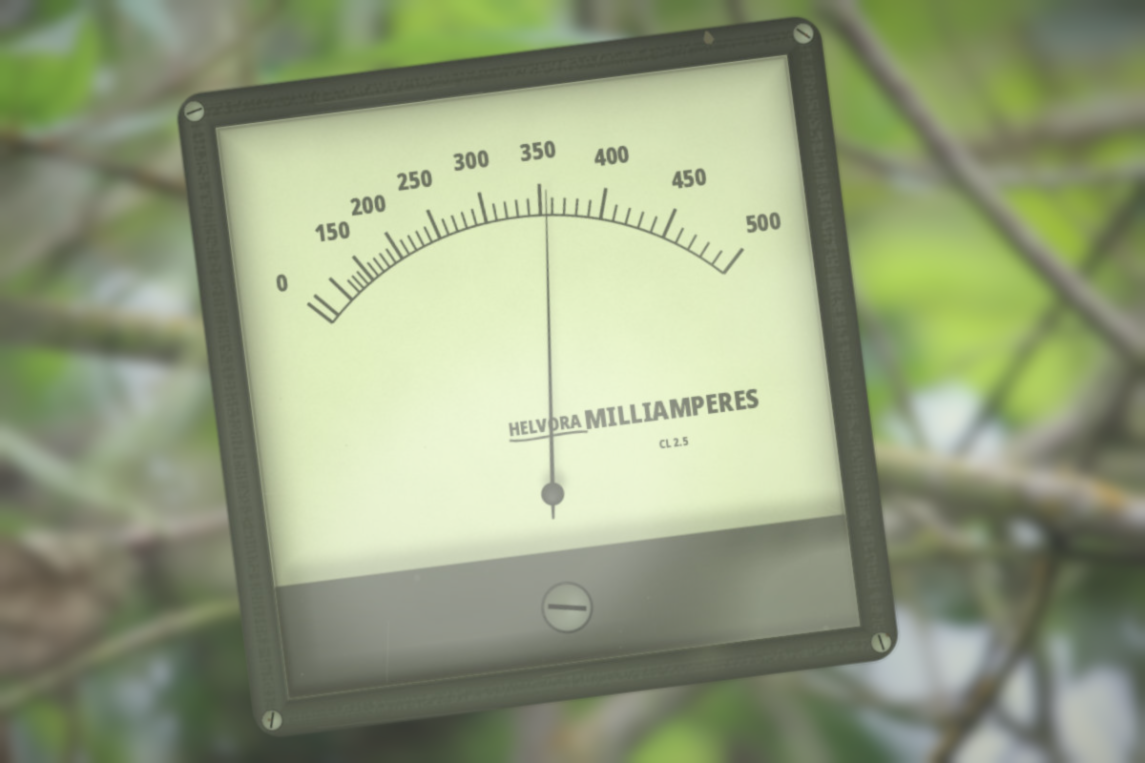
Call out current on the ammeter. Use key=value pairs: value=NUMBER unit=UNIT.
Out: value=355 unit=mA
